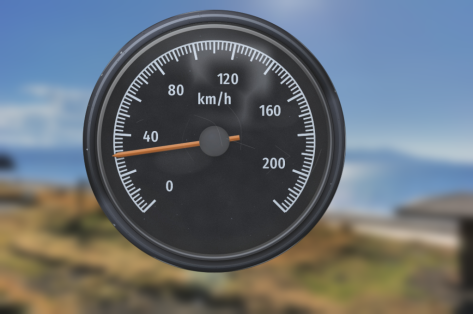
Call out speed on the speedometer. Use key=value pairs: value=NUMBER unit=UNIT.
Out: value=30 unit=km/h
